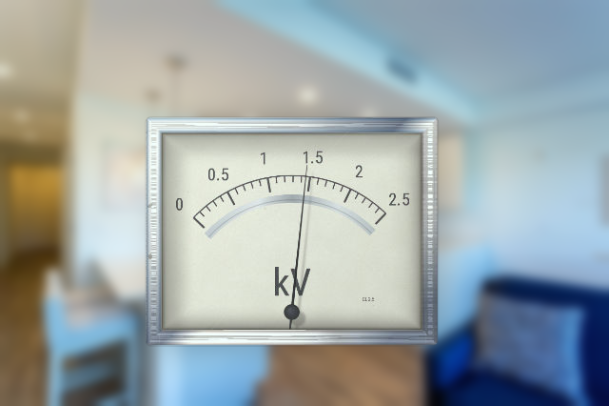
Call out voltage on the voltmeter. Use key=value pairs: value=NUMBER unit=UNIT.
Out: value=1.45 unit=kV
